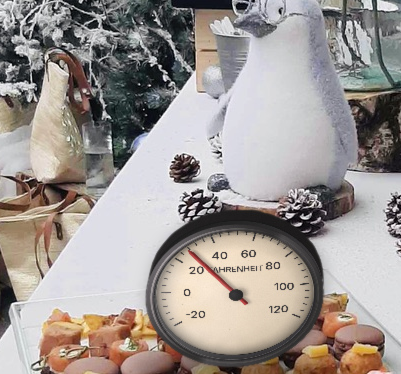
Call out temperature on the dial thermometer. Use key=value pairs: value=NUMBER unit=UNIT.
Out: value=28 unit=°F
